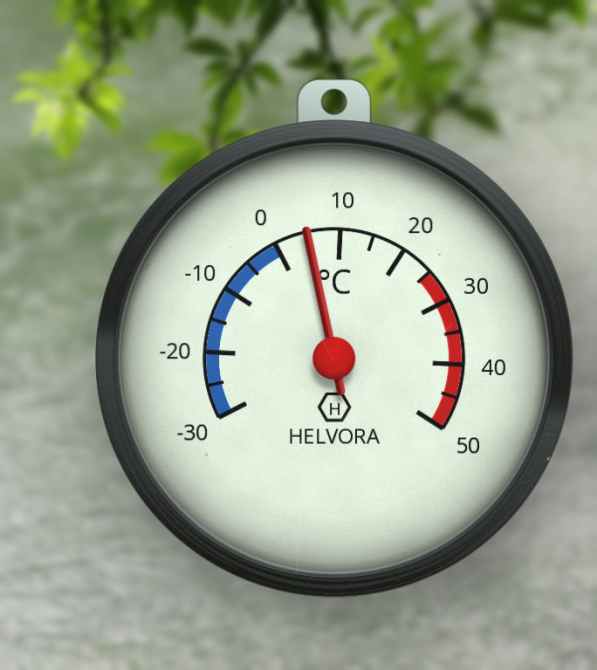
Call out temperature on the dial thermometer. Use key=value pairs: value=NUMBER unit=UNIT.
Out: value=5 unit=°C
